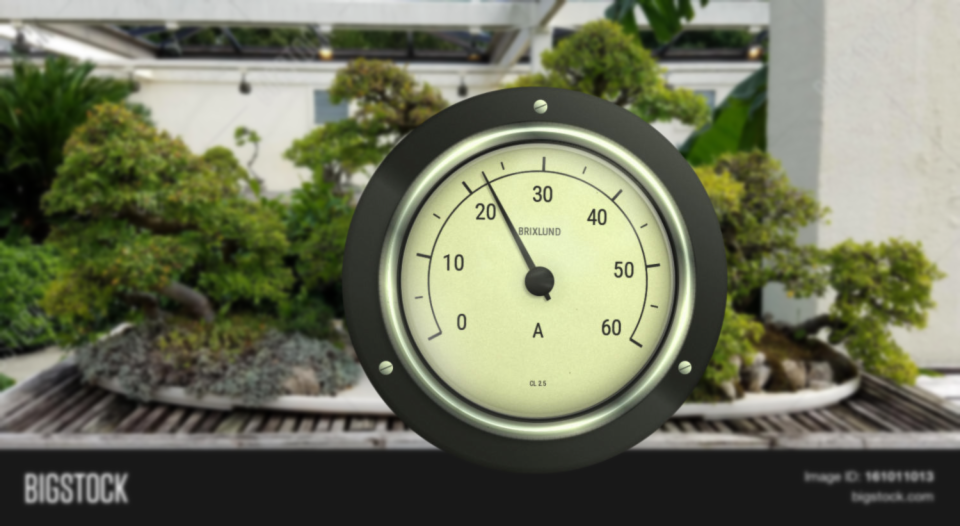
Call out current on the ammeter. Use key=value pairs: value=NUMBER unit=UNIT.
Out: value=22.5 unit=A
